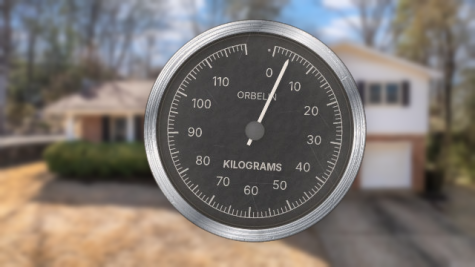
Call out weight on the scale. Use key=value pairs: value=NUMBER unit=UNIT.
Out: value=4 unit=kg
